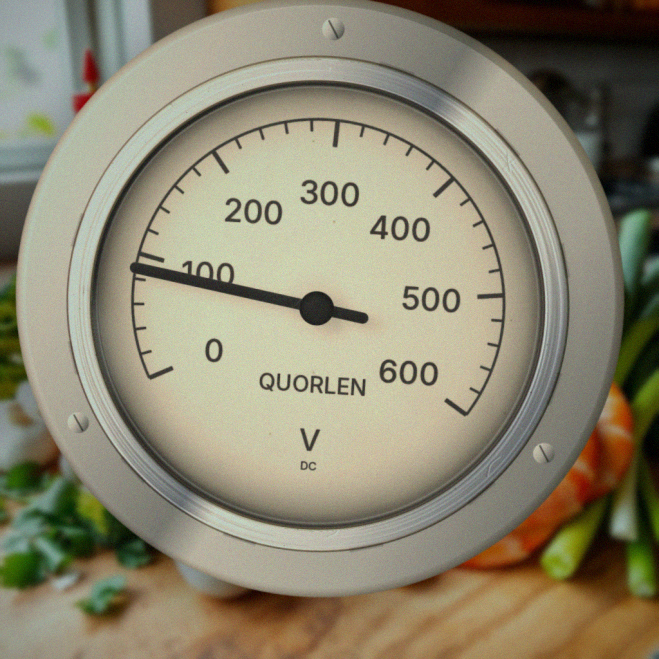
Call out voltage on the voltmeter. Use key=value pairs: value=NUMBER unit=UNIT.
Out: value=90 unit=V
